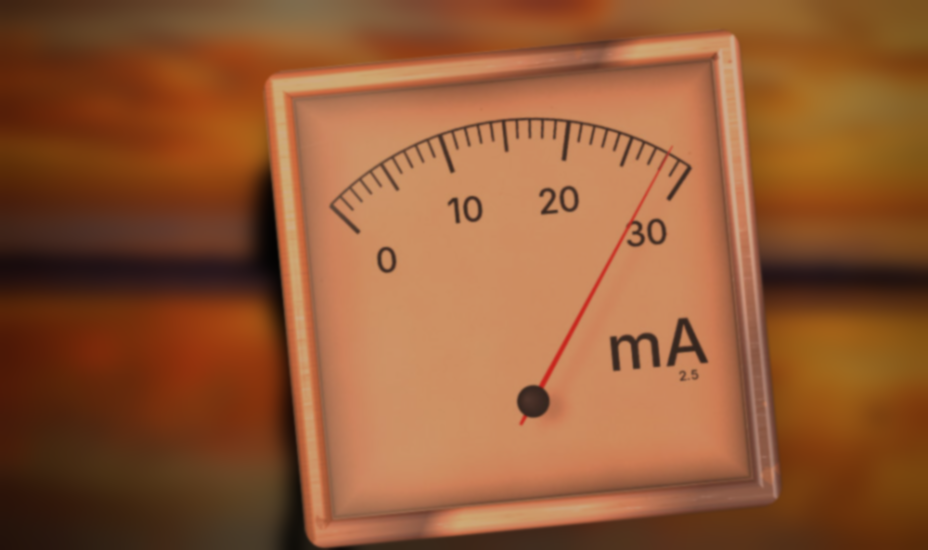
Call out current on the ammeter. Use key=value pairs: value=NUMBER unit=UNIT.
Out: value=28 unit=mA
